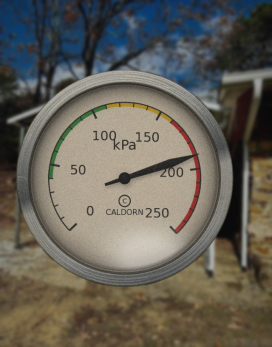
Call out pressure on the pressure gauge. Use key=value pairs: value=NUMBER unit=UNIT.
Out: value=190 unit=kPa
